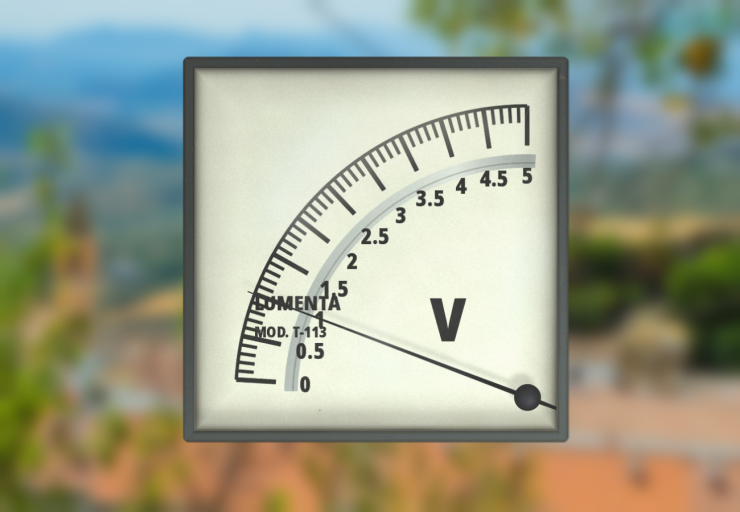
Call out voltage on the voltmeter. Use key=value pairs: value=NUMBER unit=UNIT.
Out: value=1 unit=V
